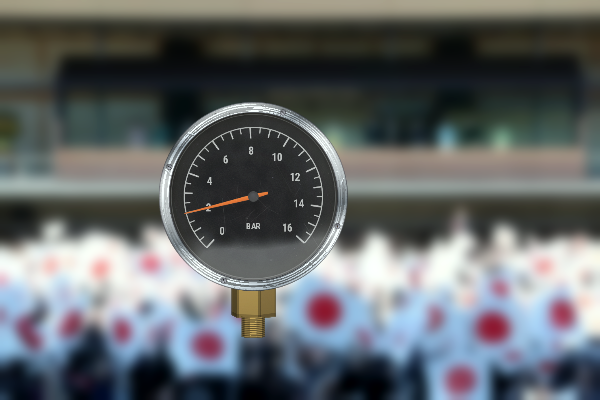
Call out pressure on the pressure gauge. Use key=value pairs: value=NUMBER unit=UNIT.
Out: value=2 unit=bar
